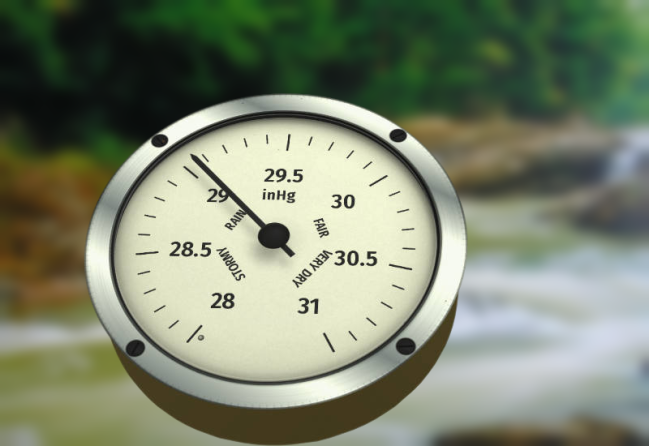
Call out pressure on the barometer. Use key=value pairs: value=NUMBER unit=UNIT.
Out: value=29.05 unit=inHg
